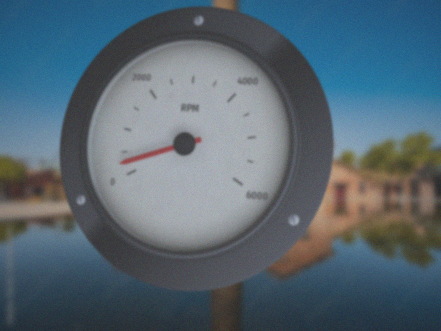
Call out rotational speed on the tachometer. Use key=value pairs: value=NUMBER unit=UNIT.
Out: value=250 unit=rpm
